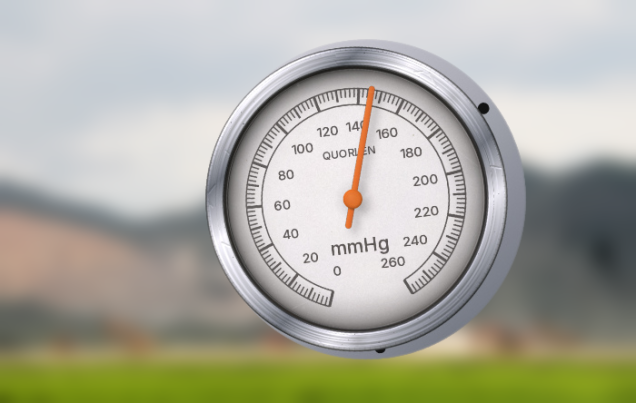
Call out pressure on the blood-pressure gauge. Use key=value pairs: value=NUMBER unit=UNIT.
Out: value=146 unit=mmHg
